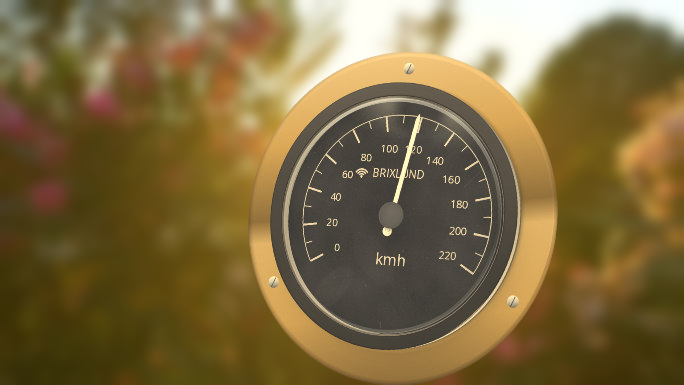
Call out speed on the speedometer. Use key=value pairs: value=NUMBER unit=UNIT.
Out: value=120 unit=km/h
